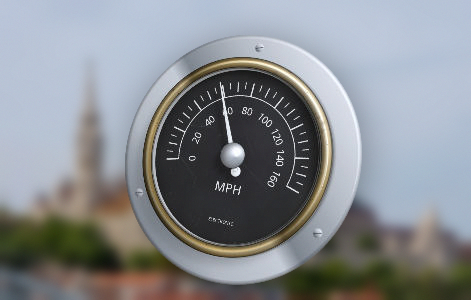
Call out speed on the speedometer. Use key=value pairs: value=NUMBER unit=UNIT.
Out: value=60 unit=mph
